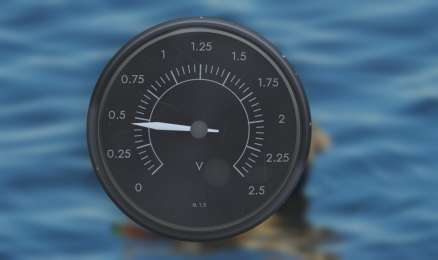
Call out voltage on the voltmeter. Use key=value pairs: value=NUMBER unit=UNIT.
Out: value=0.45 unit=V
